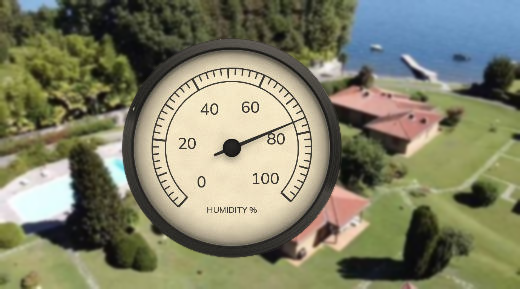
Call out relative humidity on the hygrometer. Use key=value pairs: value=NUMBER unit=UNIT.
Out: value=76 unit=%
